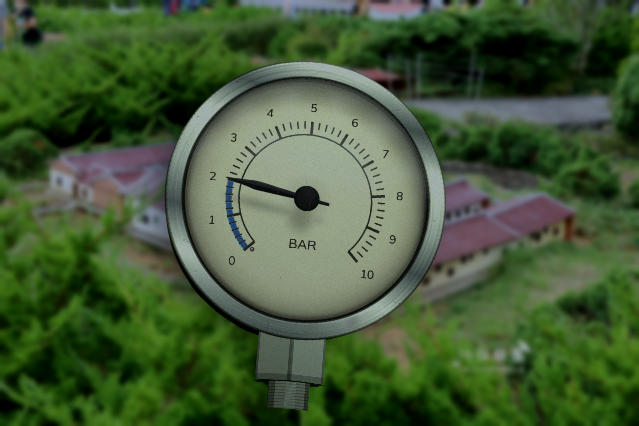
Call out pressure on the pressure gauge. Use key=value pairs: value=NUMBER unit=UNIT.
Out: value=2 unit=bar
